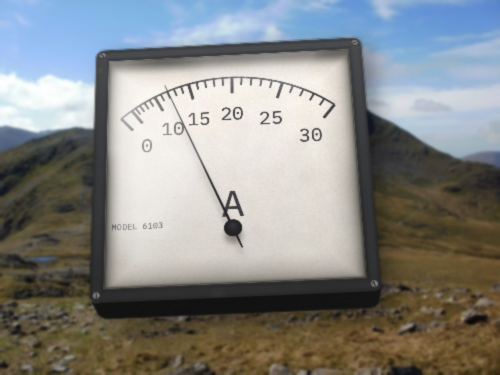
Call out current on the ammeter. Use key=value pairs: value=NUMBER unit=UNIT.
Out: value=12 unit=A
